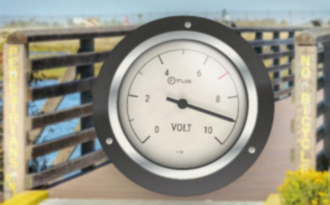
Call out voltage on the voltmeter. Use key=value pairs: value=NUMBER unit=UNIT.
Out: value=9 unit=V
